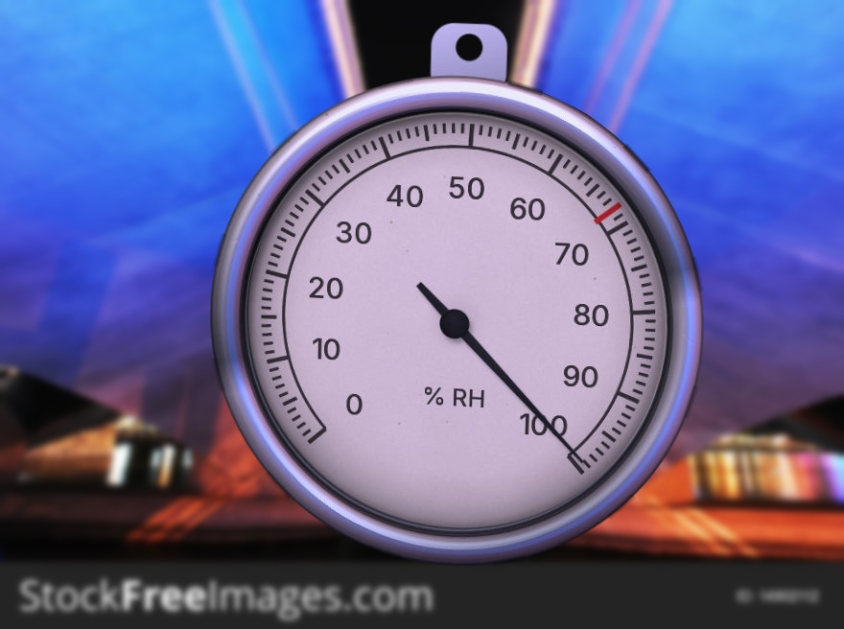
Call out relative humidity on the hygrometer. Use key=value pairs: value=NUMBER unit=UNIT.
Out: value=99 unit=%
